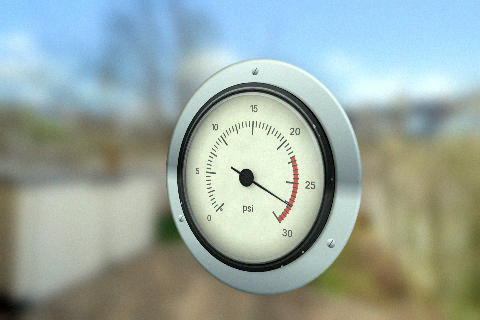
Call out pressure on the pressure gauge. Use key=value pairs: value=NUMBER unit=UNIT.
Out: value=27.5 unit=psi
